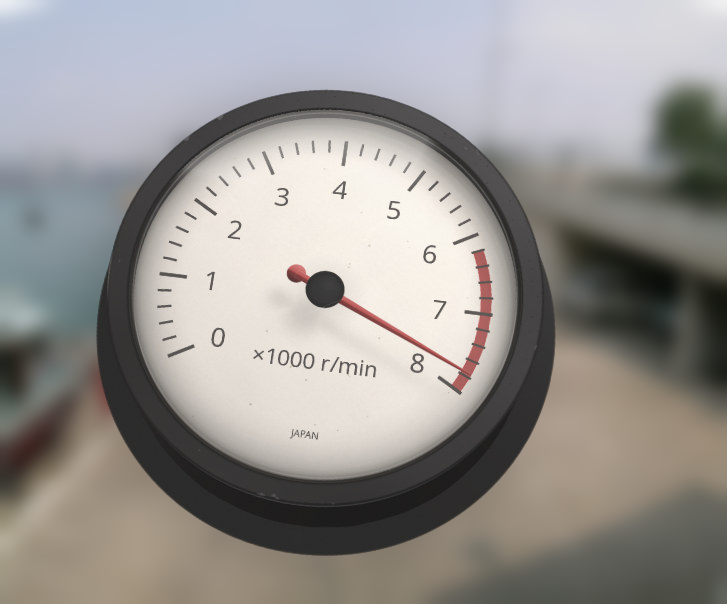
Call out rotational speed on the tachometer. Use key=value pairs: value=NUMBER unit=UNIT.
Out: value=7800 unit=rpm
